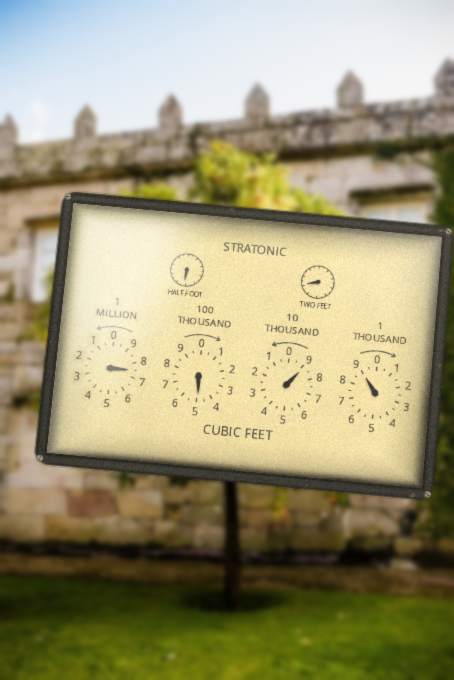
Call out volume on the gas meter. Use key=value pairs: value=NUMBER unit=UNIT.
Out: value=748900 unit=ft³
